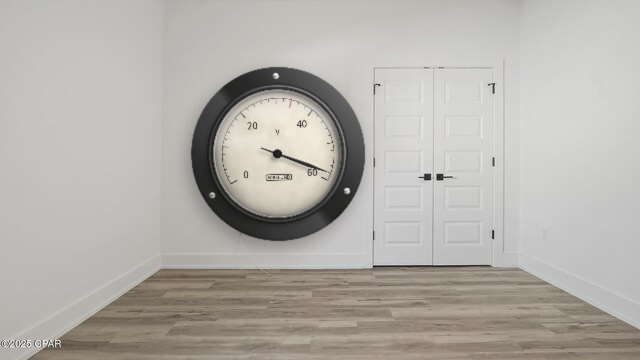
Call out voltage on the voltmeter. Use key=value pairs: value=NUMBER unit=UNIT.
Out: value=58 unit=V
